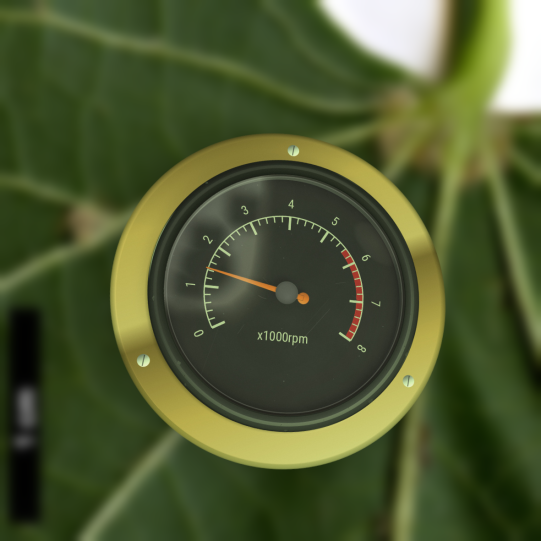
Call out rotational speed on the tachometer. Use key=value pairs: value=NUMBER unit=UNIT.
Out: value=1400 unit=rpm
